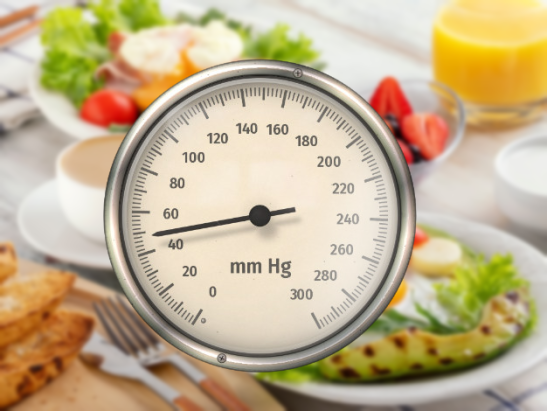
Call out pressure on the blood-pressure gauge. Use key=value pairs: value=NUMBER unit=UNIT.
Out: value=48 unit=mmHg
